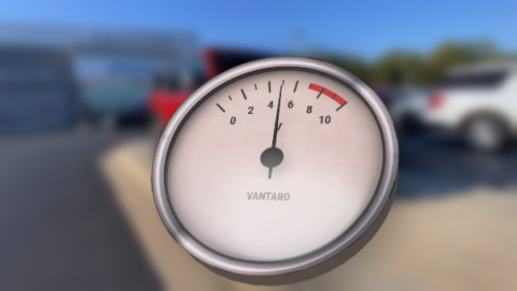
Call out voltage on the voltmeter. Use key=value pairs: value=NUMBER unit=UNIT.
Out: value=5 unit=V
